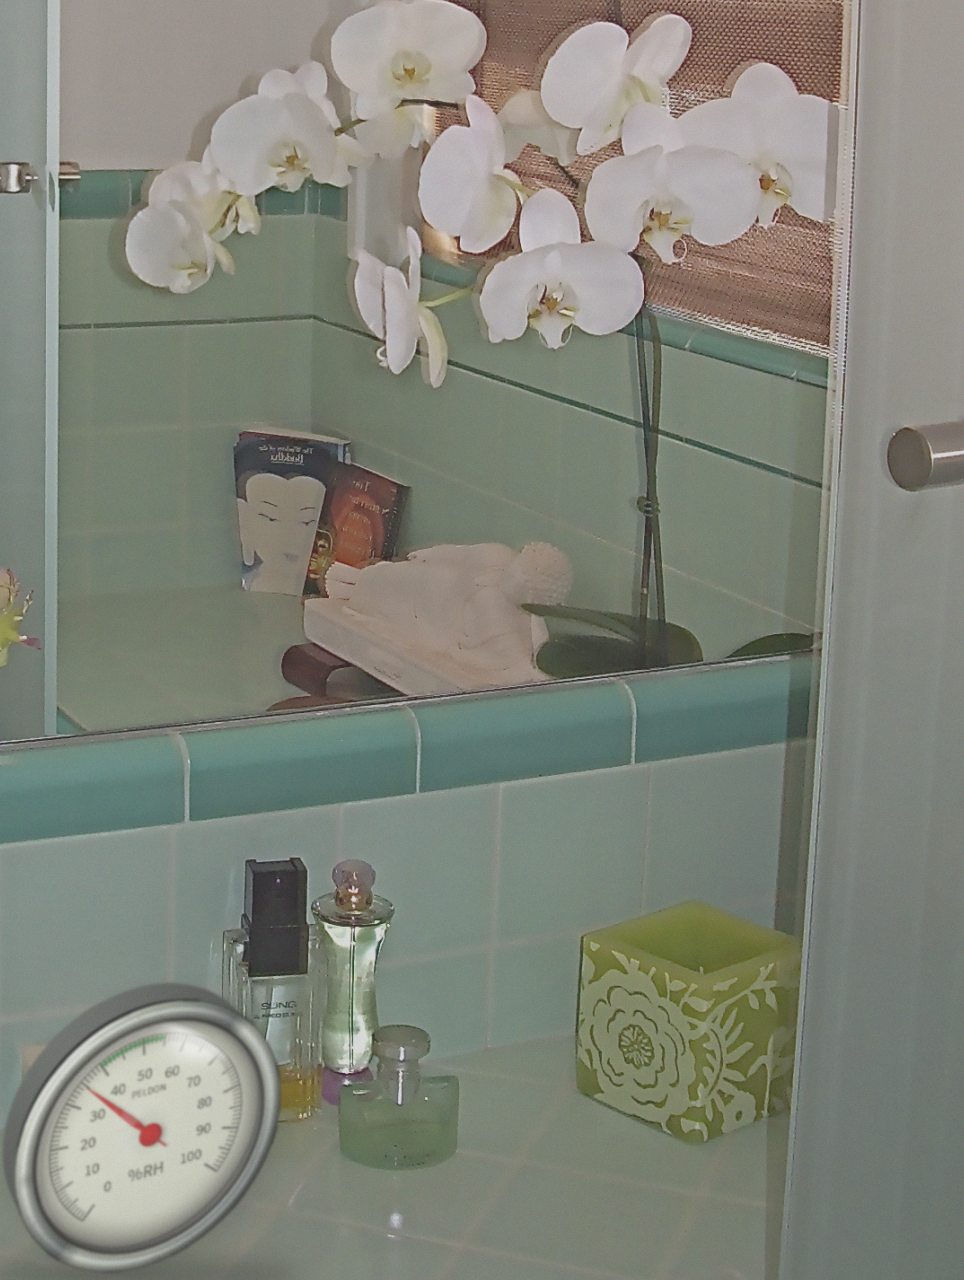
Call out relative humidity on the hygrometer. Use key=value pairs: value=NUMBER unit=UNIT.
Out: value=35 unit=%
